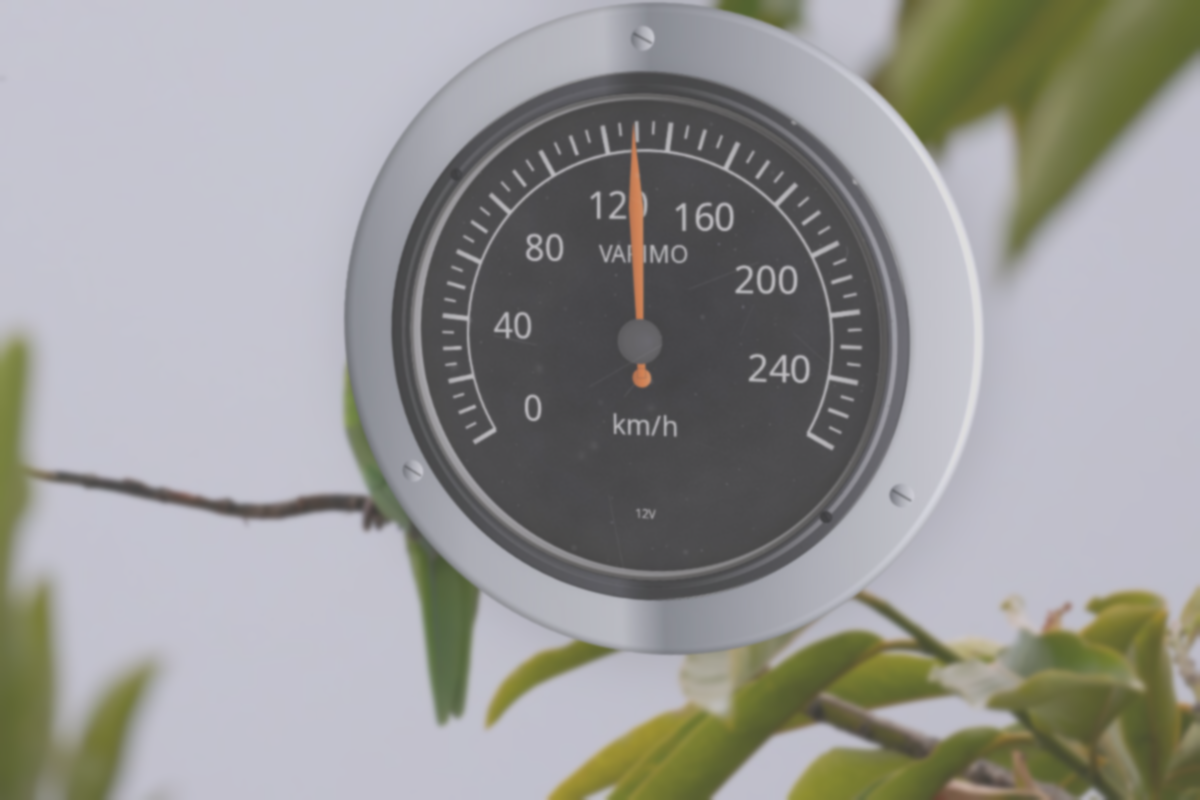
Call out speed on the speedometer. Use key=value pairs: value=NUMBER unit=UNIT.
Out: value=130 unit=km/h
